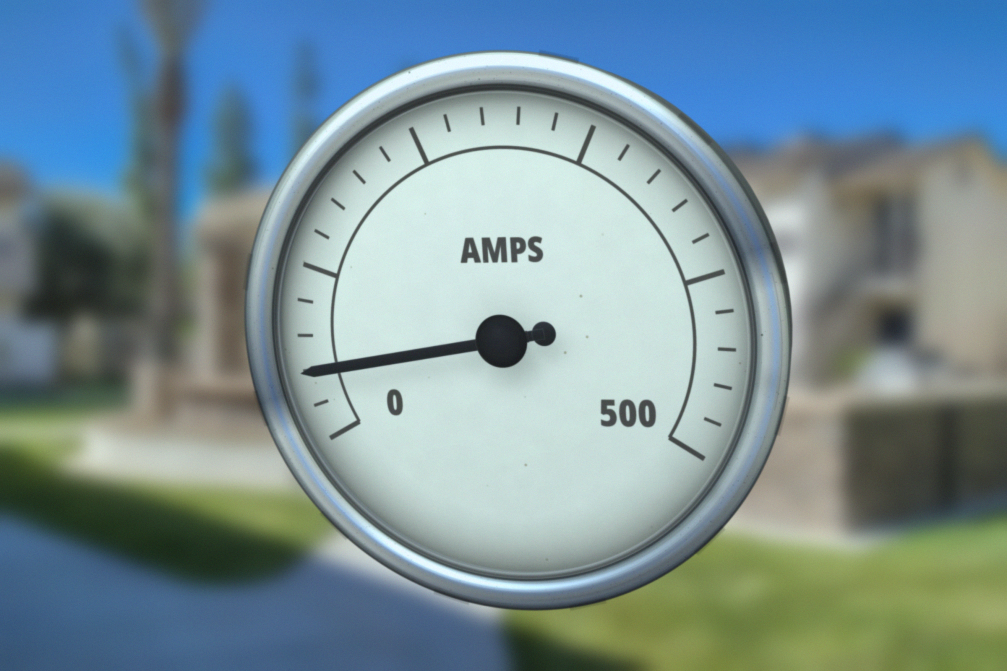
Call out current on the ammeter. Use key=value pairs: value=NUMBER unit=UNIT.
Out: value=40 unit=A
